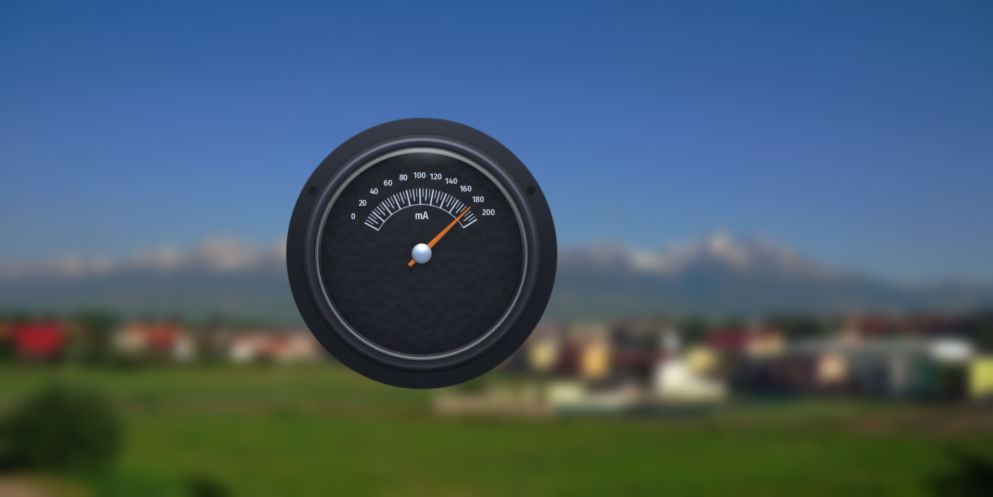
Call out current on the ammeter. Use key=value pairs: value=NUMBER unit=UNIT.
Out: value=180 unit=mA
